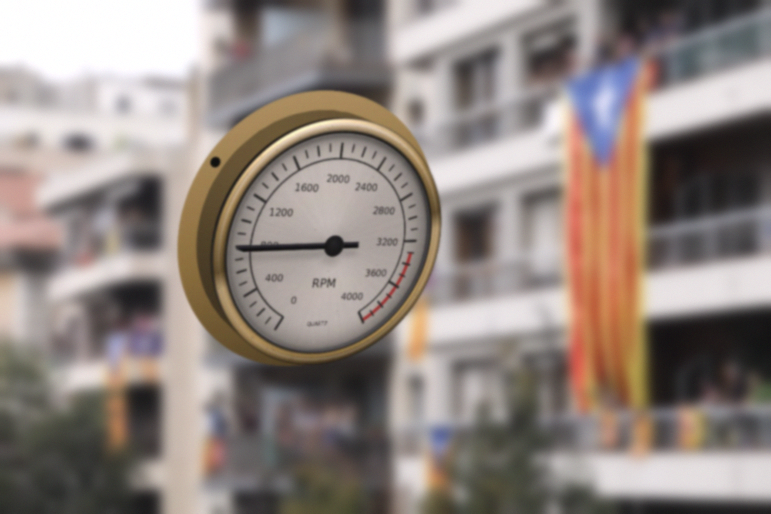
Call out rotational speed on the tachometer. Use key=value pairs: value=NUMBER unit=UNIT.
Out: value=800 unit=rpm
